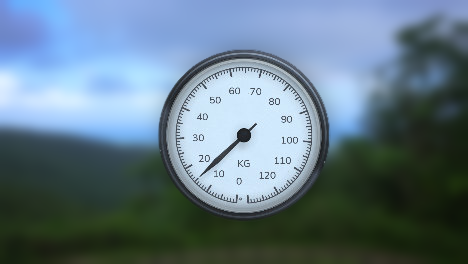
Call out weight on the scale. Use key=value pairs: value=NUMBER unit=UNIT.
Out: value=15 unit=kg
